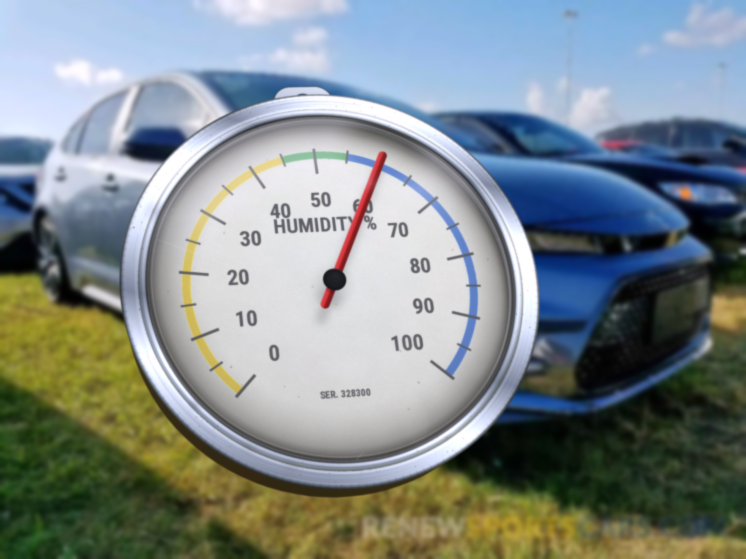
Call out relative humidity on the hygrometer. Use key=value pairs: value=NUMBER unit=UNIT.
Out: value=60 unit=%
